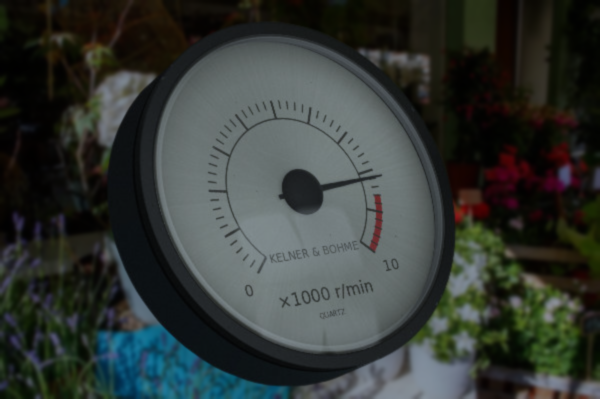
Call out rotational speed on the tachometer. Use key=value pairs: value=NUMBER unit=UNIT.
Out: value=8200 unit=rpm
